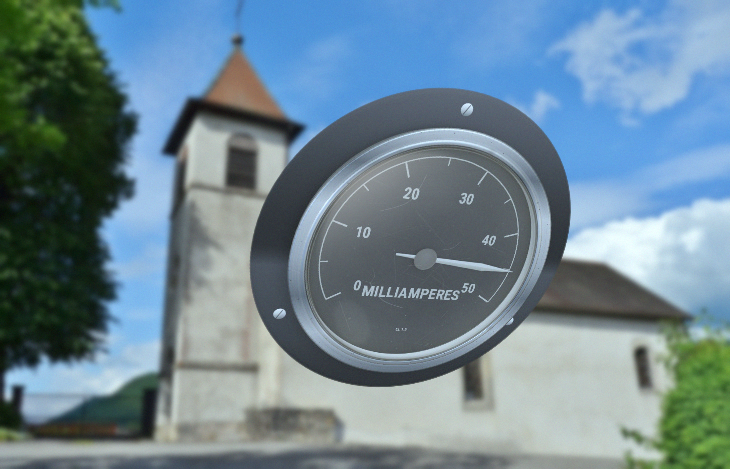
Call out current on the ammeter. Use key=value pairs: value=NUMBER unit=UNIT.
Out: value=45 unit=mA
